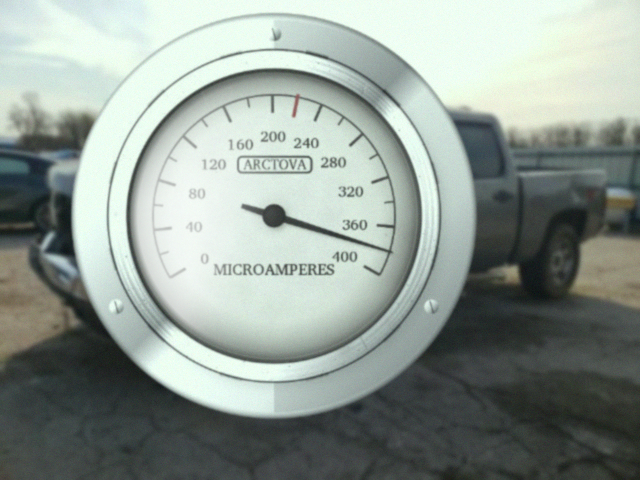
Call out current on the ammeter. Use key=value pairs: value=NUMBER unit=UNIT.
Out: value=380 unit=µA
